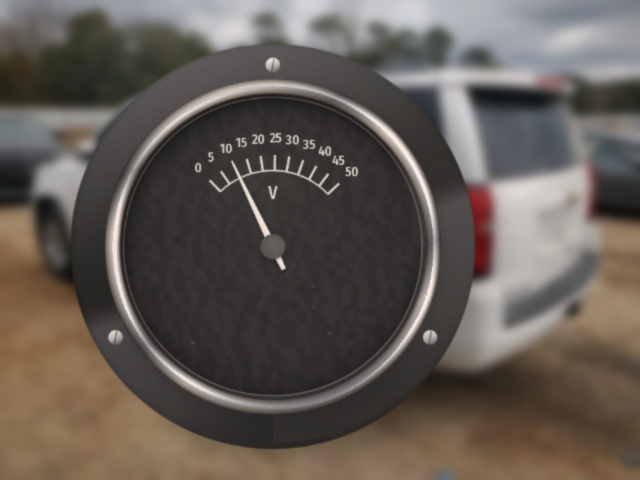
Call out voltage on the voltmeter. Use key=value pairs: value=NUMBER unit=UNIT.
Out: value=10 unit=V
